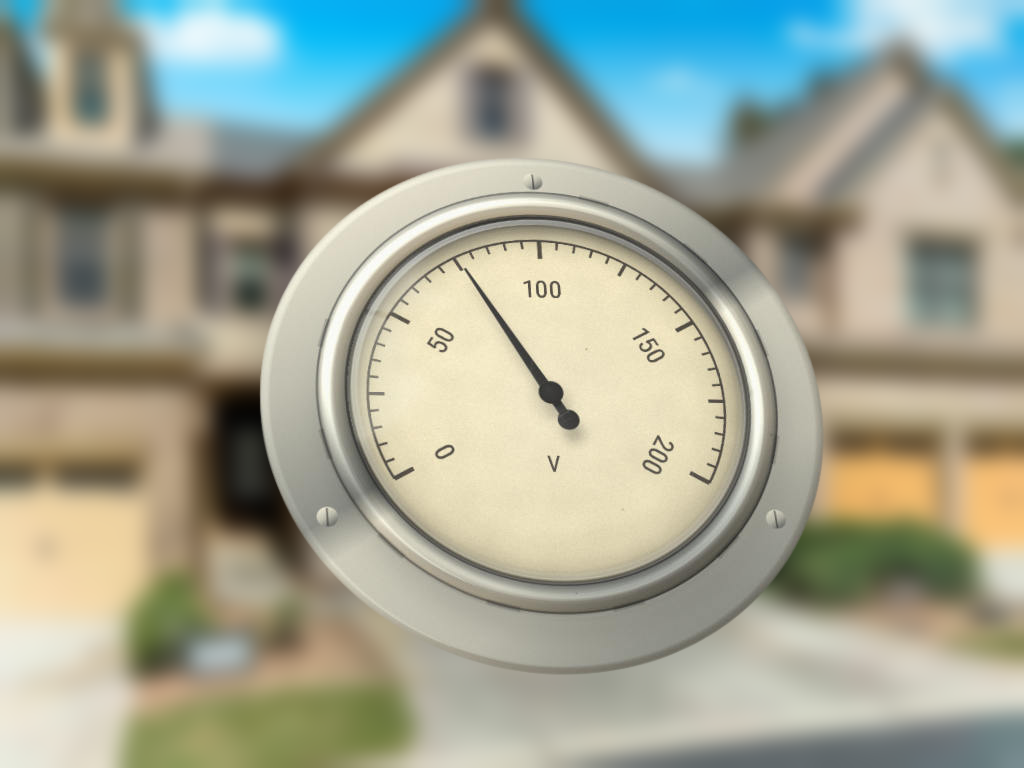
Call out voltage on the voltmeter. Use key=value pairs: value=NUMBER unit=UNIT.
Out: value=75 unit=V
